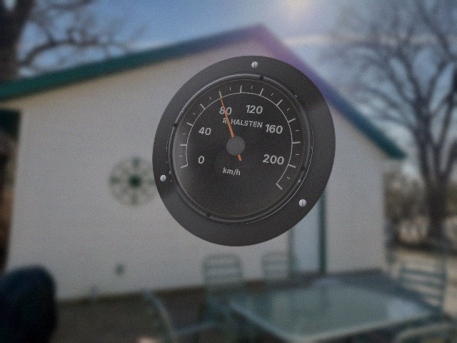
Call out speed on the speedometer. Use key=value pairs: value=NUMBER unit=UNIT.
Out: value=80 unit=km/h
